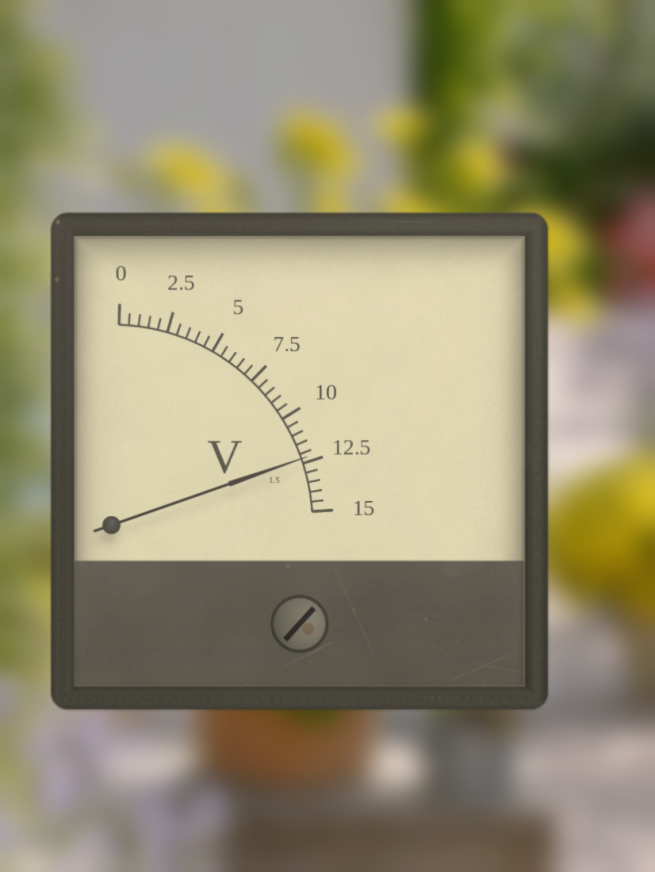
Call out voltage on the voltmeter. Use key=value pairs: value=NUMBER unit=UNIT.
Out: value=12.25 unit=V
